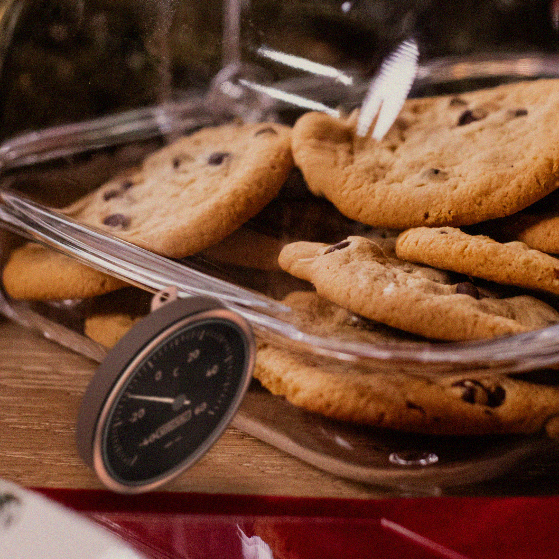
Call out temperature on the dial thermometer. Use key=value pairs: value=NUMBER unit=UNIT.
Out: value=-10 unit=°C
